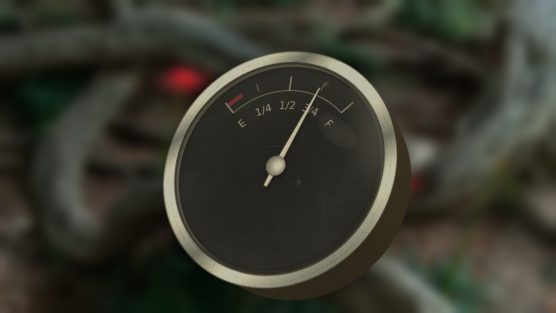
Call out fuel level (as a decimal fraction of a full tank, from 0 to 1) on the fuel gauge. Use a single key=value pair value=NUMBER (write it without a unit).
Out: value=0.75
